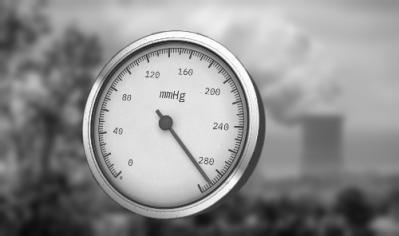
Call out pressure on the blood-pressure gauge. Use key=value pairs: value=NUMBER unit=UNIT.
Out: value=290 unit=mmHg
